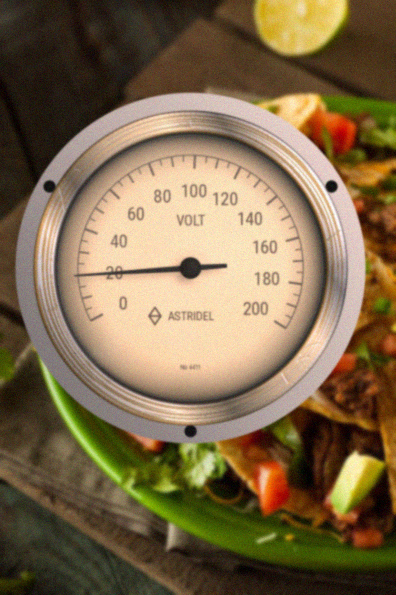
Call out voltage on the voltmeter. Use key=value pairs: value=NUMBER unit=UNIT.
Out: value=20 unit=V
